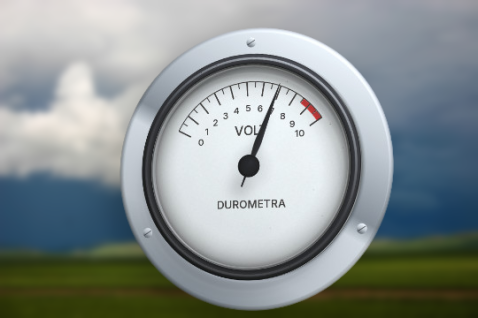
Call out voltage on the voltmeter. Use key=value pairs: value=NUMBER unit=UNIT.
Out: value=7 unit=V
